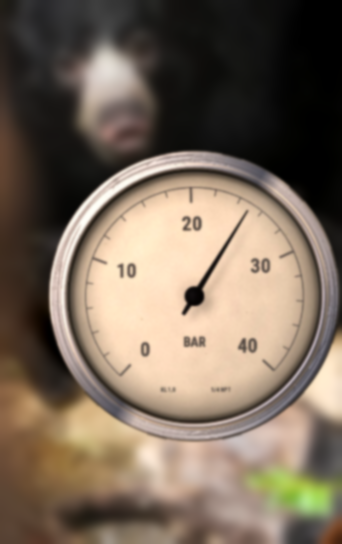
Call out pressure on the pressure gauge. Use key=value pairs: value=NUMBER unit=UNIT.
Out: value=25 unit=bar
